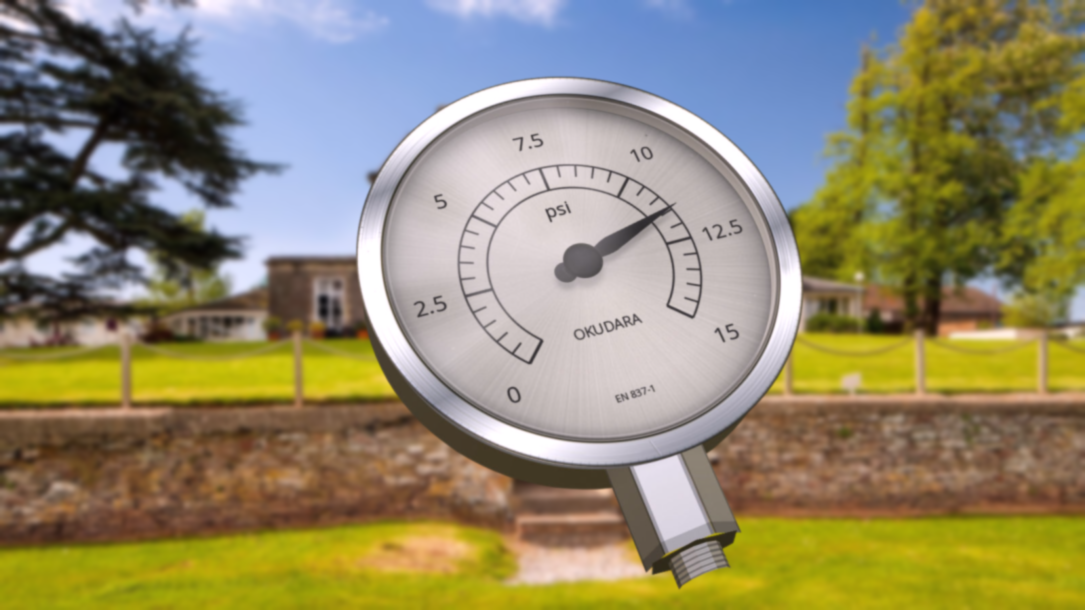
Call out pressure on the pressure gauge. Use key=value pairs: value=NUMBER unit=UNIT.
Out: value=11.5 unit=psi
